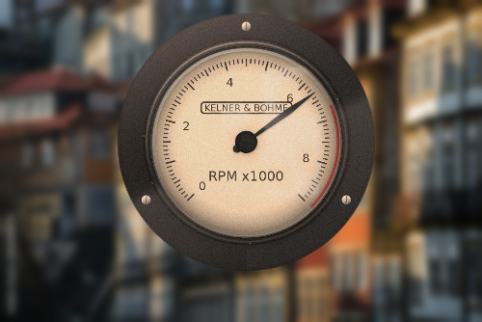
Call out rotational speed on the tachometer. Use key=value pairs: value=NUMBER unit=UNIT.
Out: value=6300 unit=rpm
